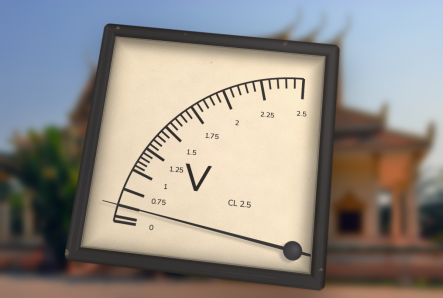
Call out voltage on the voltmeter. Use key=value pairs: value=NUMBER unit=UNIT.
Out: value=0.5 unit=V
